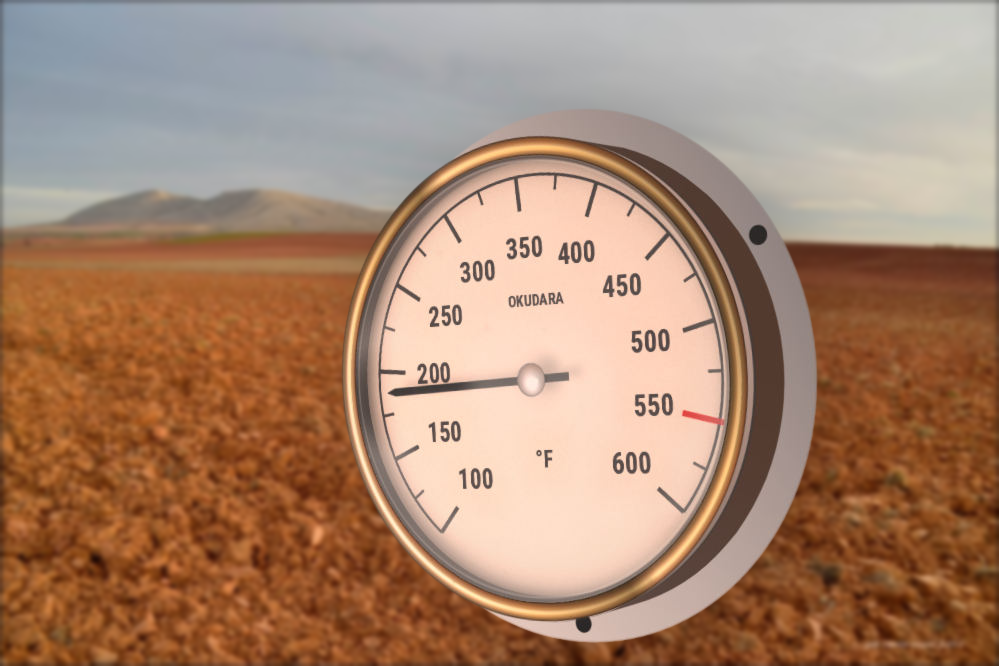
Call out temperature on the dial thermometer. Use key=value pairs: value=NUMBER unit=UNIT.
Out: value=187.5 unit=°F
